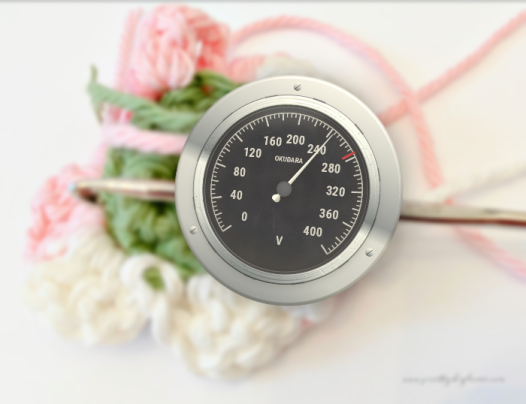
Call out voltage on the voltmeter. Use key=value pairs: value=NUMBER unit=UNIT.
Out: value=245 unit=V
